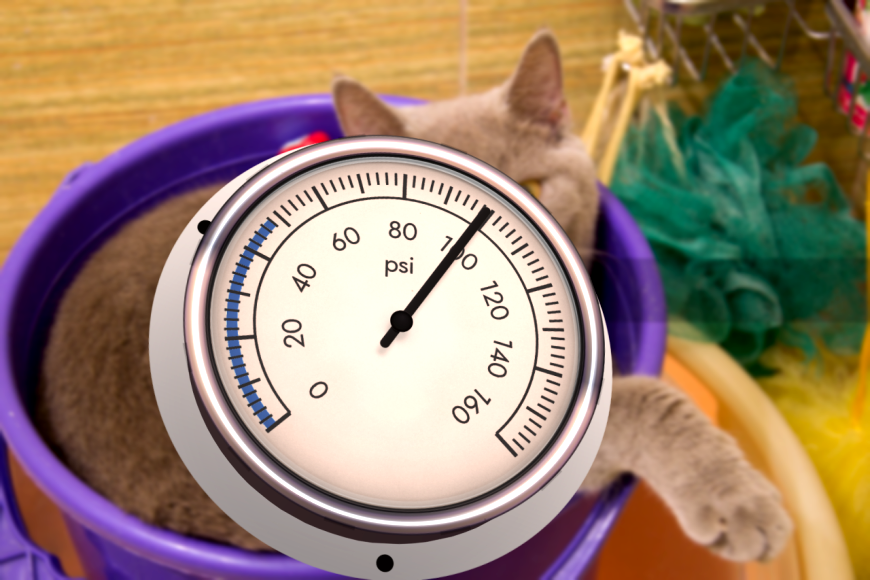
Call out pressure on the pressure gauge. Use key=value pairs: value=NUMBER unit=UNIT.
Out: value=99 unit=psi
